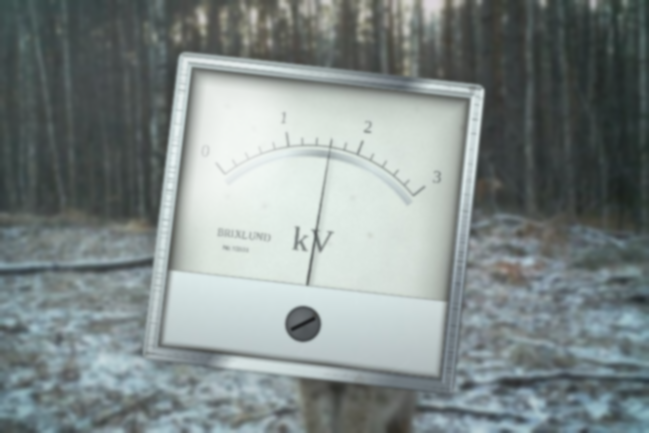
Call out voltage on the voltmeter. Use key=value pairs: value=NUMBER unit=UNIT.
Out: value=1.6 unit=kV
